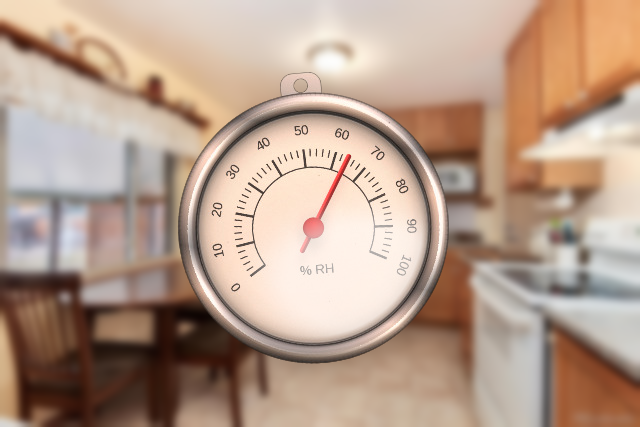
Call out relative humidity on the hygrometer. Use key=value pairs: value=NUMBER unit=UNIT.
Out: value=64 unit=%
